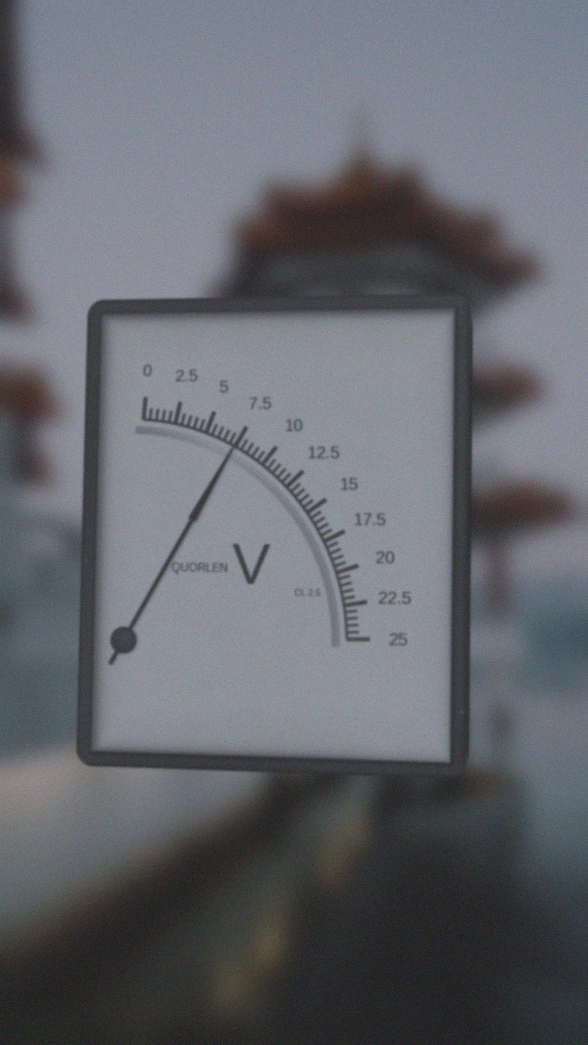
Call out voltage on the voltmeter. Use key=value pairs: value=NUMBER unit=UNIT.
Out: value=7.5 unit=V
